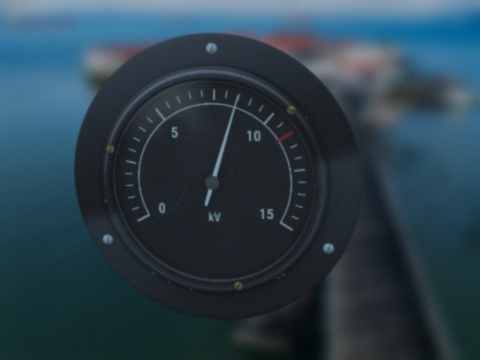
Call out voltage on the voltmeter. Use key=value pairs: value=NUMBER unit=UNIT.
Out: value=8.5 unit=kV
